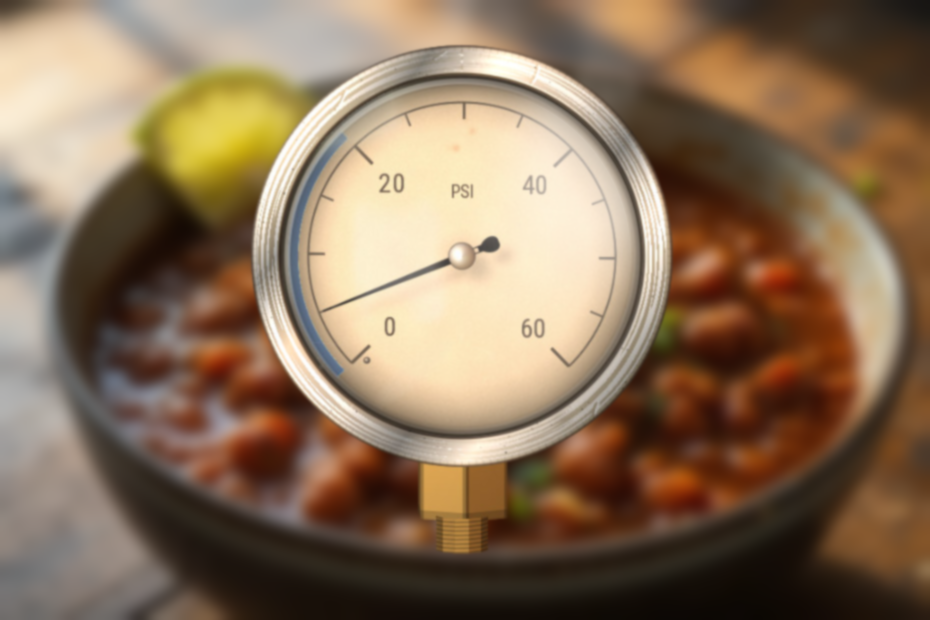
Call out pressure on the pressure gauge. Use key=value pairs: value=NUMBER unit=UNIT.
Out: value=5 unit=psi
